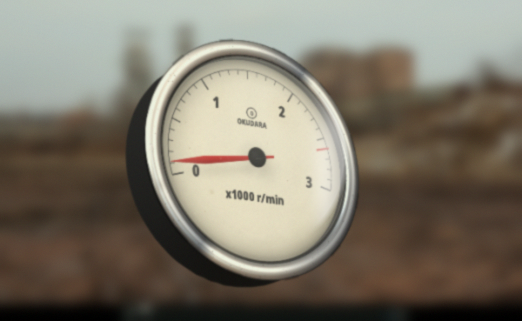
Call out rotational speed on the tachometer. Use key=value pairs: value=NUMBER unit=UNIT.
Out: value=100 unit=rpm
